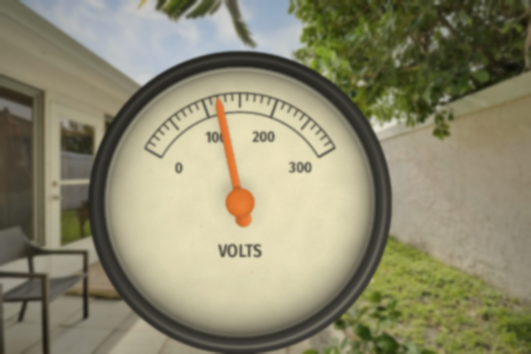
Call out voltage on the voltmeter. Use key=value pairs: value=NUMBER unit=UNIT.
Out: value=120 unit=V
